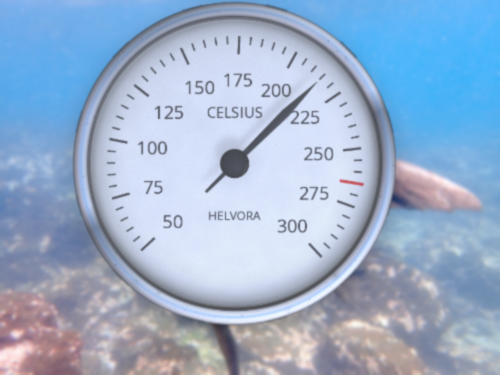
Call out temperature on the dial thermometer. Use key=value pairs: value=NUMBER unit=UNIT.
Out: value=215 unit=°C
